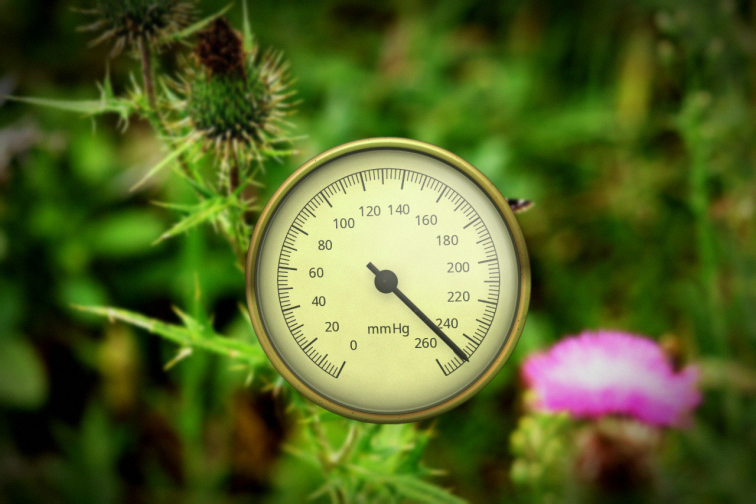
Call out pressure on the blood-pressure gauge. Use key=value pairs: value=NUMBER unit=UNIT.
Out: value=248 unit=mmHg
